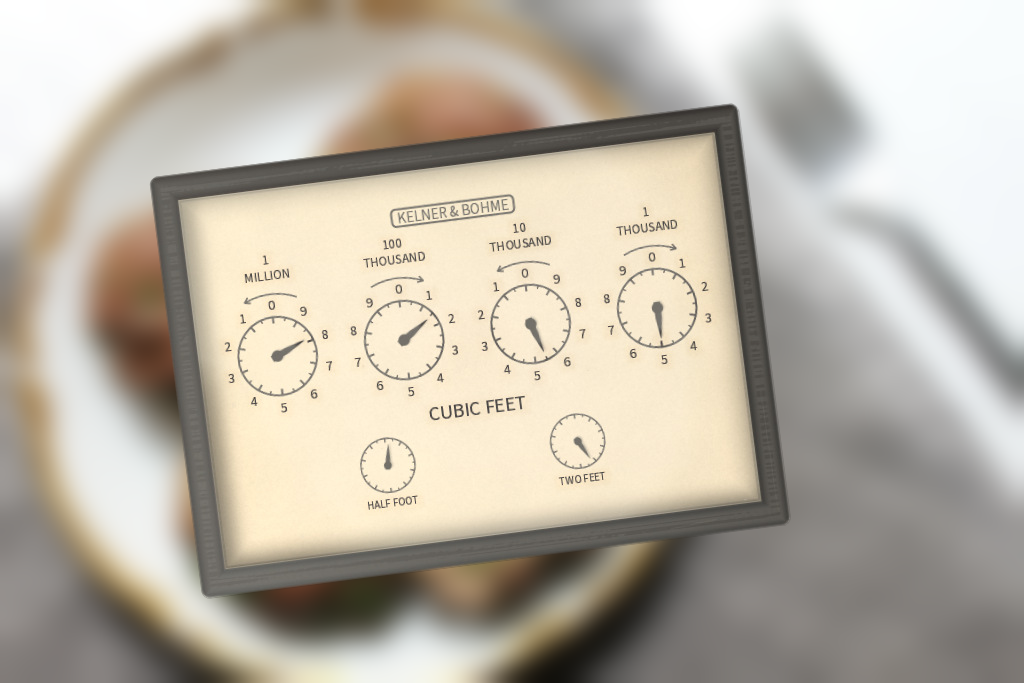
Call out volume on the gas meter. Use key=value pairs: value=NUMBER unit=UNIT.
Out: value=815500 unit=ft³
